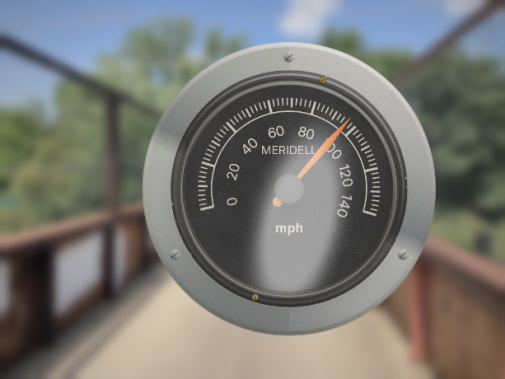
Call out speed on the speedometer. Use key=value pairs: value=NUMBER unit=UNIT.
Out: value=96 unit=mph
